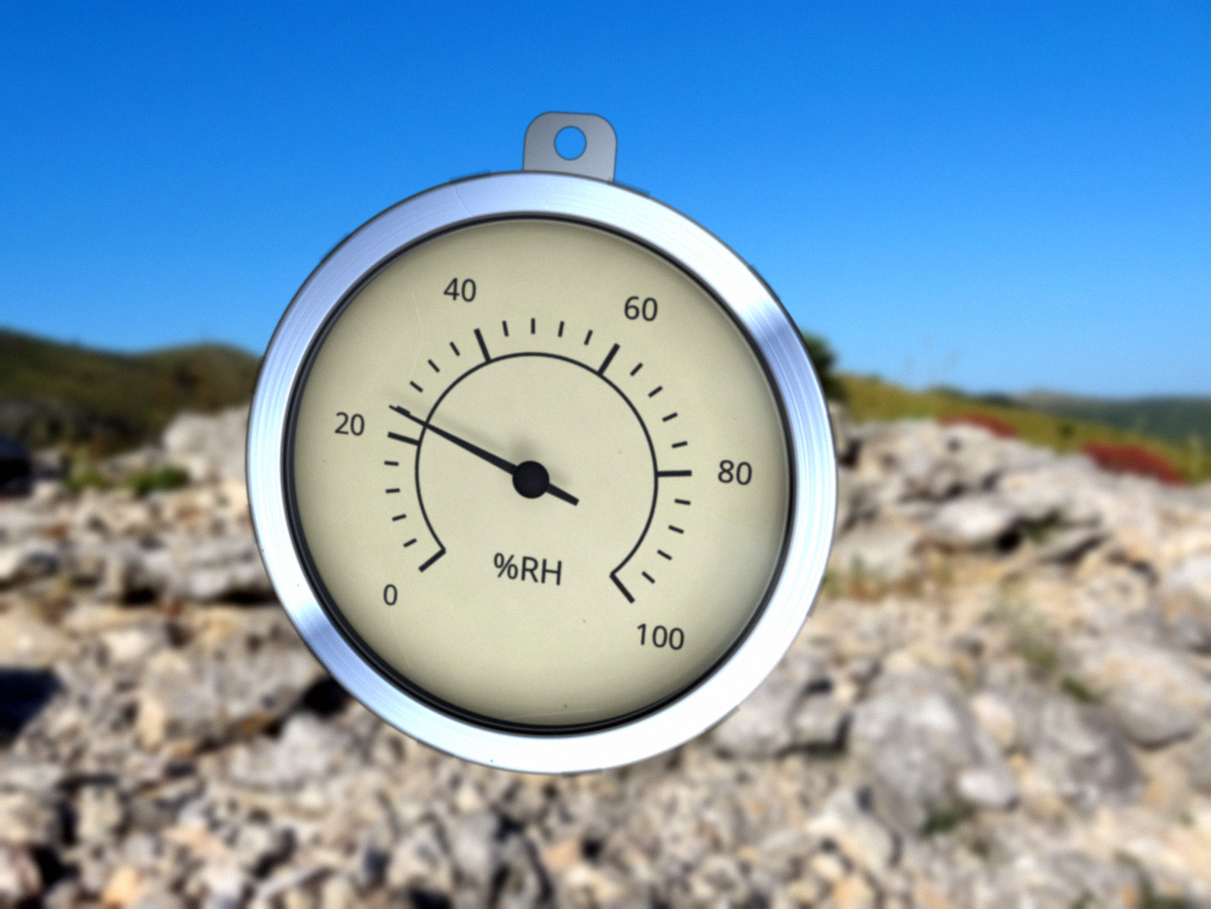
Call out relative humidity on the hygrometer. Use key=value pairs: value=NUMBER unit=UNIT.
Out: value=24 unit=%
